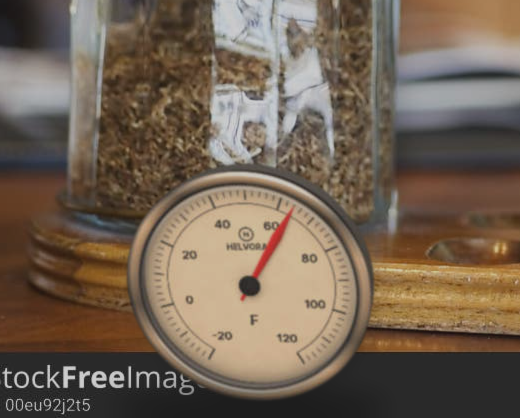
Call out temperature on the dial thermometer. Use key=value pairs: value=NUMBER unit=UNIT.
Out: value=64 unit=°F
